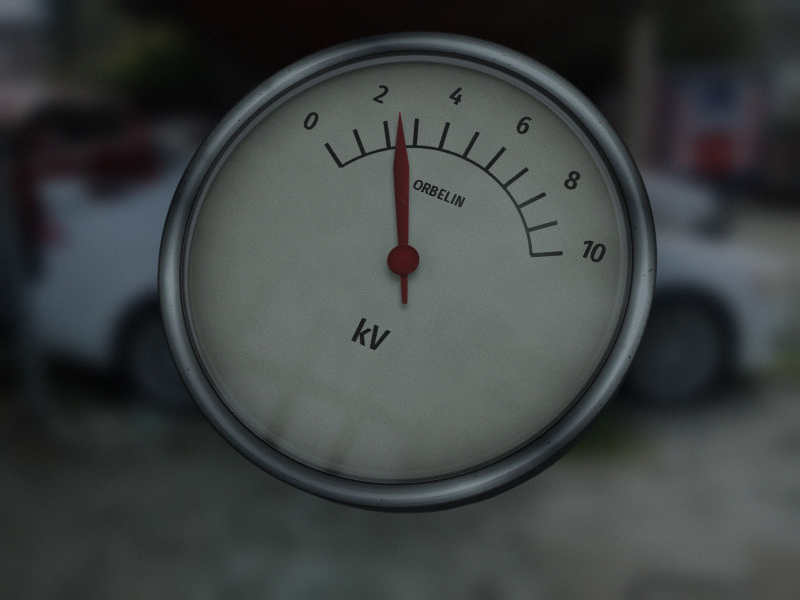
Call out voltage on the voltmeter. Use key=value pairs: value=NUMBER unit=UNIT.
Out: value=2.5 unit=kV
